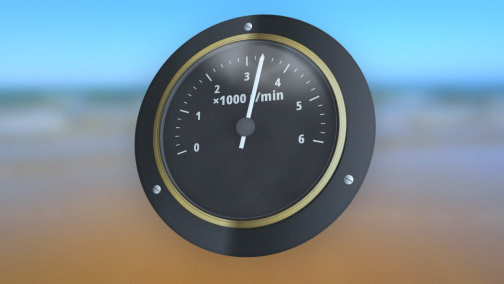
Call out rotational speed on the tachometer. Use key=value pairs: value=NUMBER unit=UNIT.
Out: value=3400 unit=rpm
